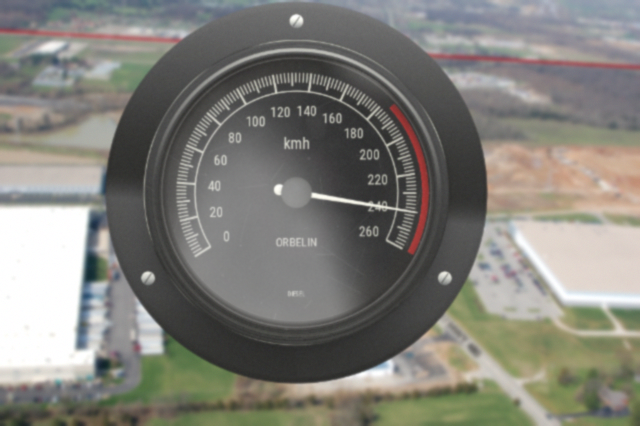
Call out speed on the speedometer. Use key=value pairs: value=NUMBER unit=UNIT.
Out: value=240 unit=km/h
